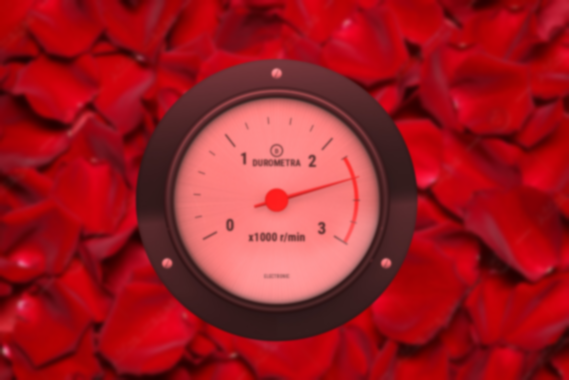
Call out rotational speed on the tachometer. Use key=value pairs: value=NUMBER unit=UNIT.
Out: value=2400 unit=rpm
